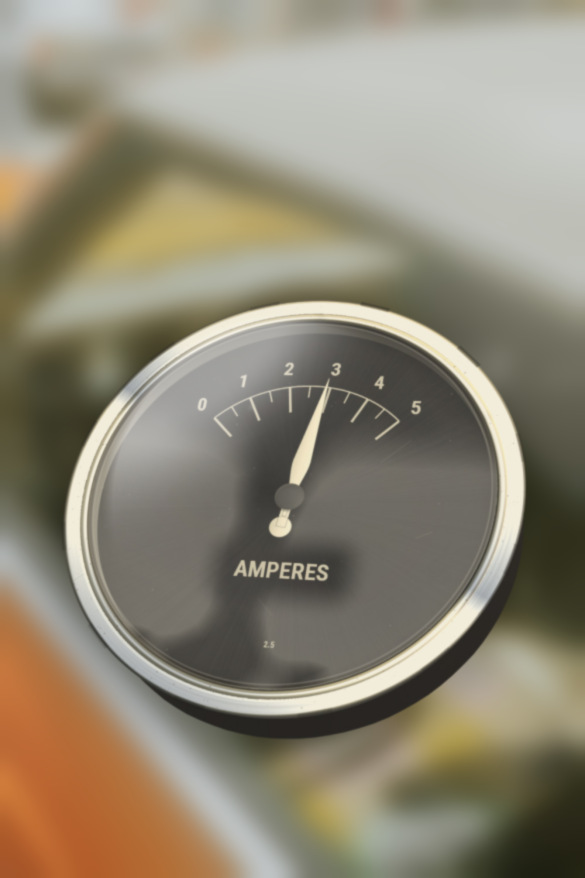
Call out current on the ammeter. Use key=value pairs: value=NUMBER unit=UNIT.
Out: value=3 unit=A
